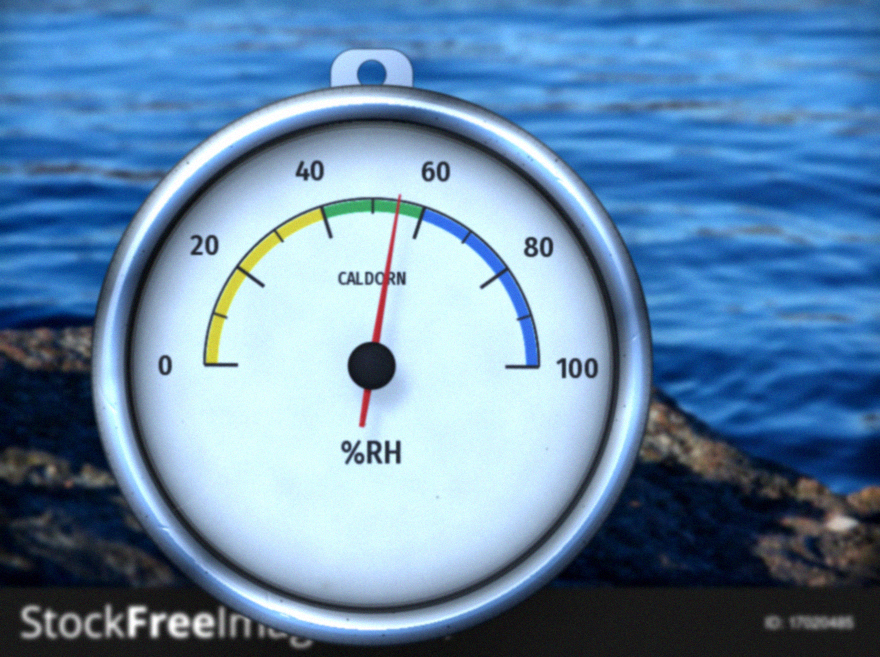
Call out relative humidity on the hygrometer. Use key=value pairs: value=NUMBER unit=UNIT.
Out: value=55 unit=%
